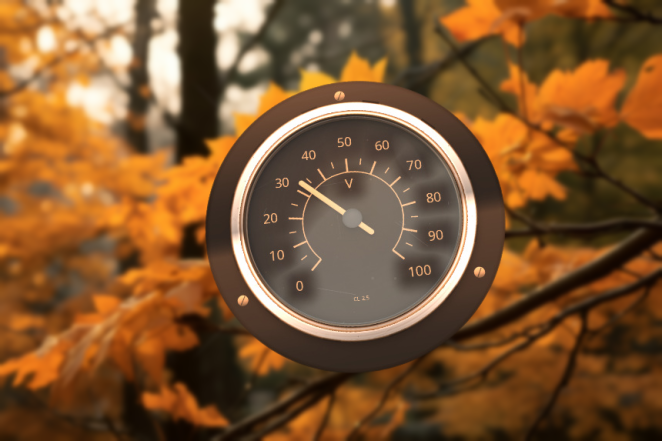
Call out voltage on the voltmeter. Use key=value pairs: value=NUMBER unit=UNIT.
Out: value=32.5 unit=V
